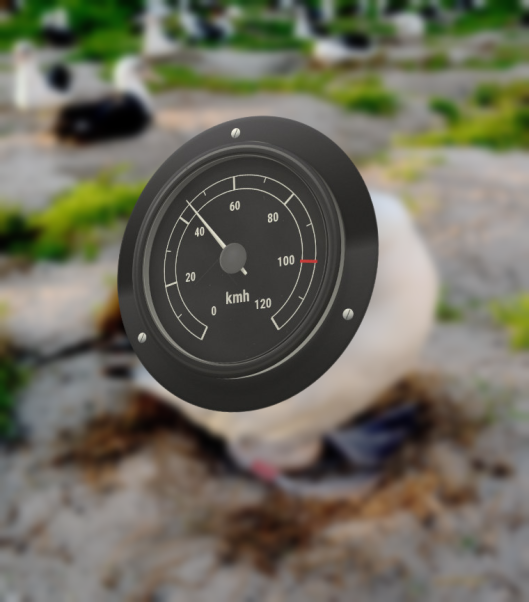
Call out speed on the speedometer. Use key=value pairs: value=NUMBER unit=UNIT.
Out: value=45 unit=km/h
